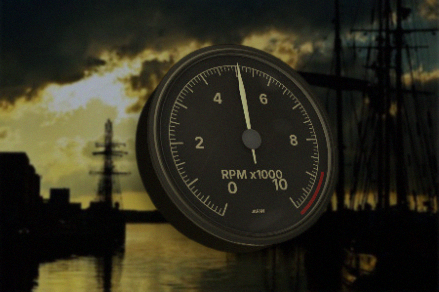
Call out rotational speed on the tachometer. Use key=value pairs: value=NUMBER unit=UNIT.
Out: value=5000 unit=rpm
